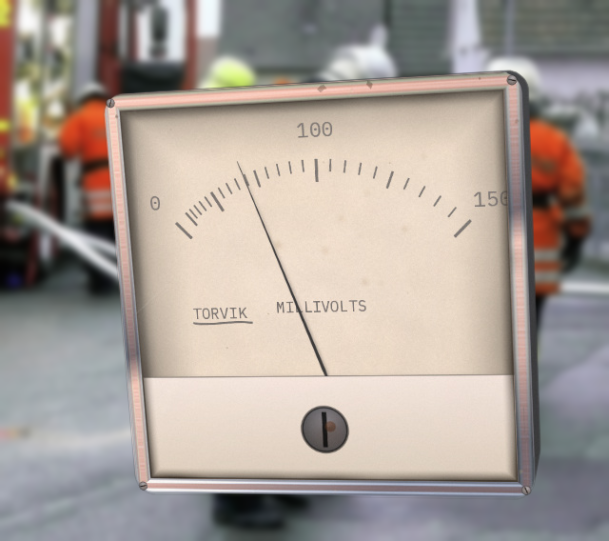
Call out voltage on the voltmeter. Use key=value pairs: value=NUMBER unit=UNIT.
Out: value=70 unit=mV
